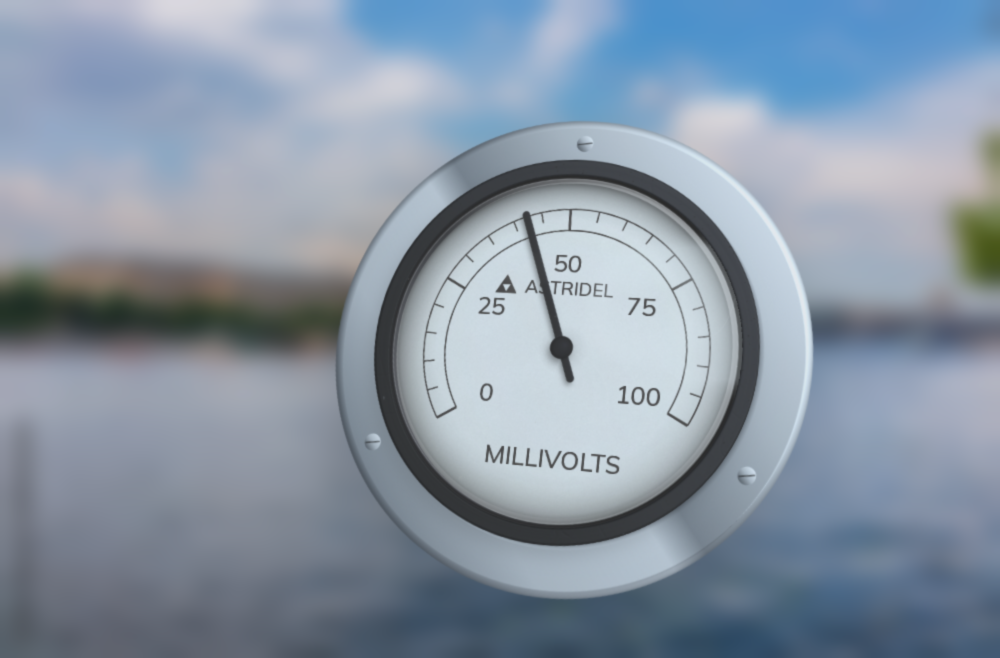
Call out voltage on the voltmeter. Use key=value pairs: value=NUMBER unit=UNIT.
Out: value=42.5 unit=mV
